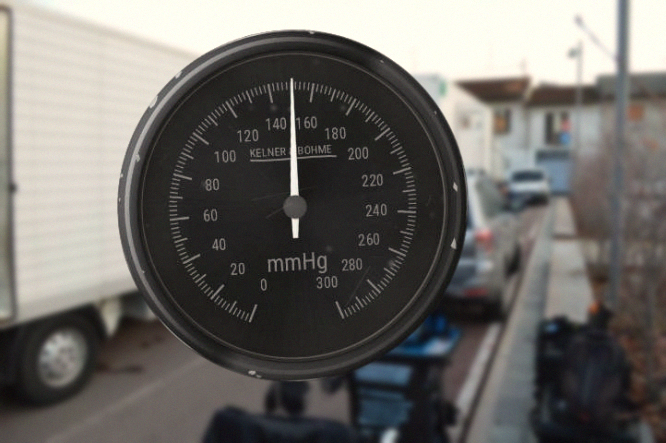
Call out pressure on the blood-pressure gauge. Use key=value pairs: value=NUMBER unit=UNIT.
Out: value=150 unit=mmHg
